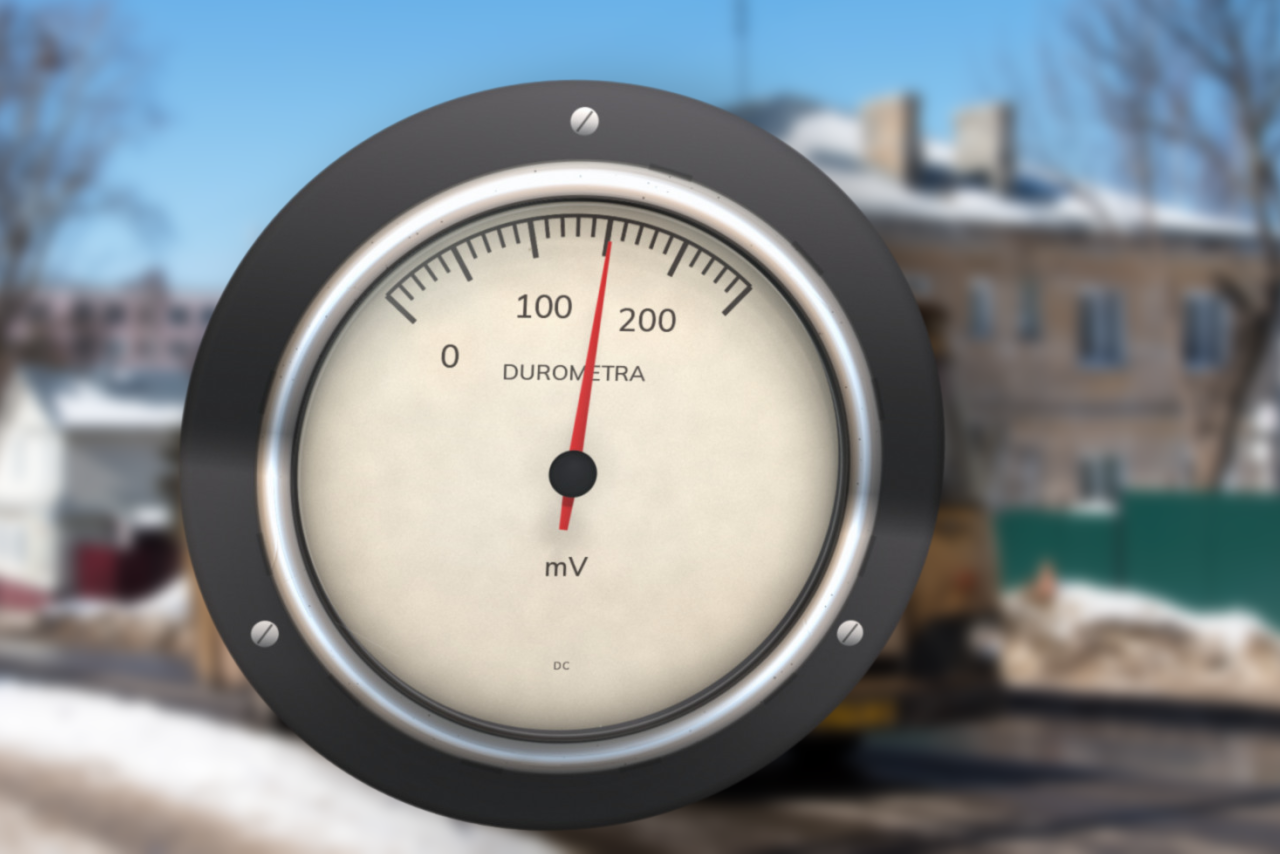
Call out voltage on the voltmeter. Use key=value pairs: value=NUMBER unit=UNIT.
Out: value=150 unit=mV
